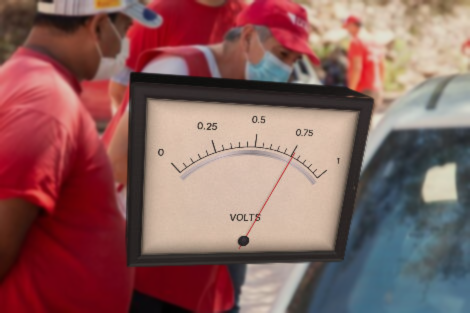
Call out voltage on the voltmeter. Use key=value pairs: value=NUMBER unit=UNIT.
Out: value=0.75 unit=V
